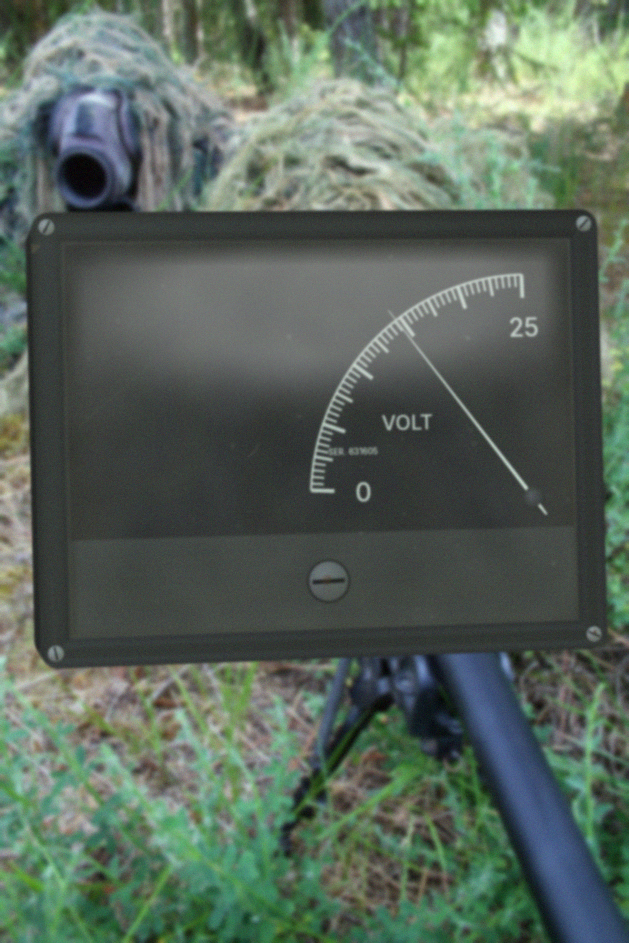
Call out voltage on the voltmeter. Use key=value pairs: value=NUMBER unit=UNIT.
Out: value=14.5 unit=V
